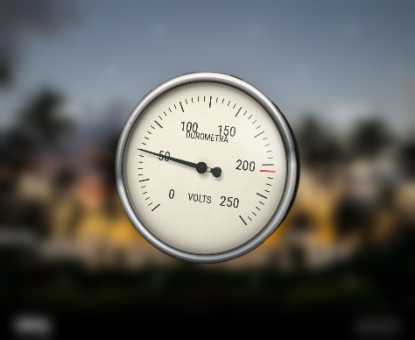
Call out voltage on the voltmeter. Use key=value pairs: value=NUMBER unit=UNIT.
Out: value=50 unit=V
